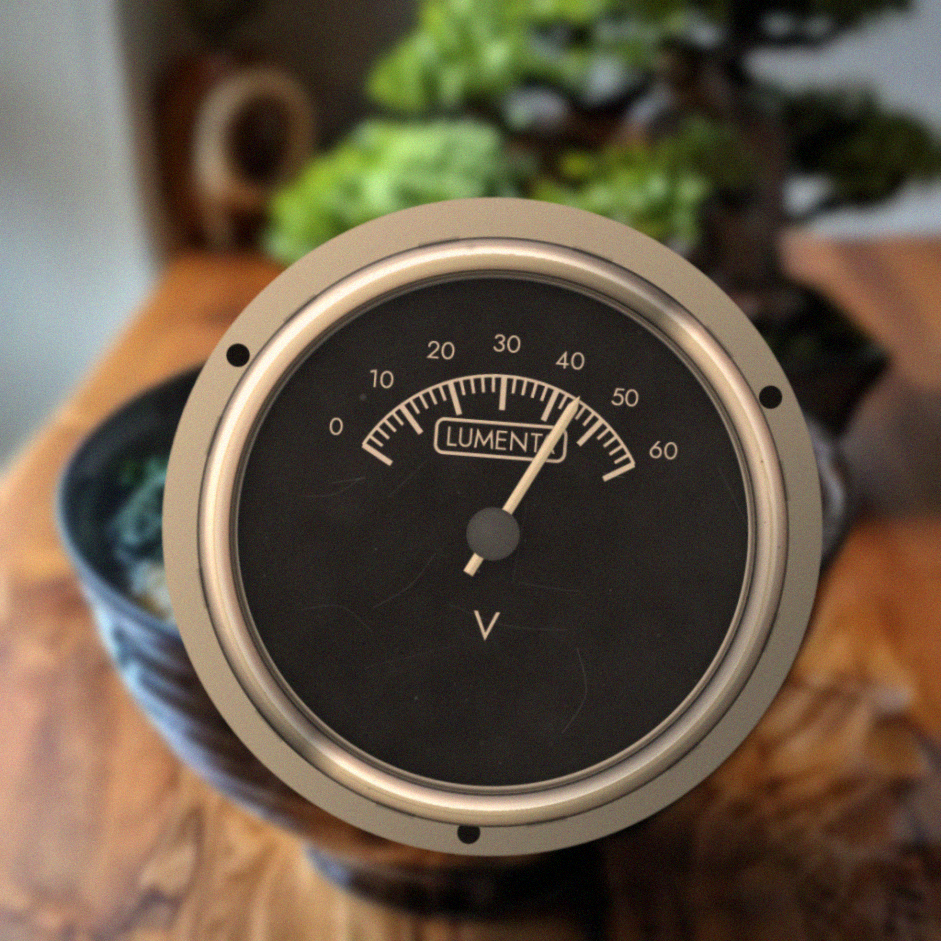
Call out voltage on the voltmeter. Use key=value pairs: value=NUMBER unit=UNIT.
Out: value=44 unit=V
